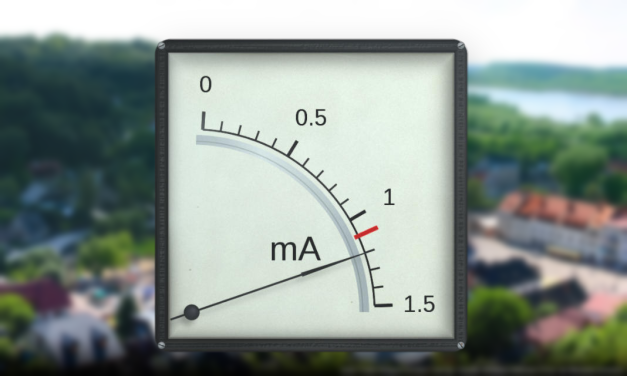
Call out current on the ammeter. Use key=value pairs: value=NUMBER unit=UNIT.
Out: value=1.2 unit=mA
